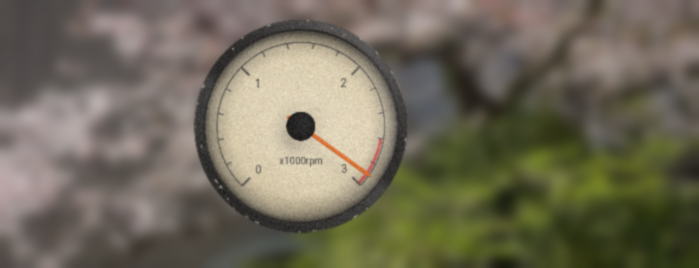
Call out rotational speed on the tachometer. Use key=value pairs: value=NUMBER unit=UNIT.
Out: value=2900 unit=rpm
